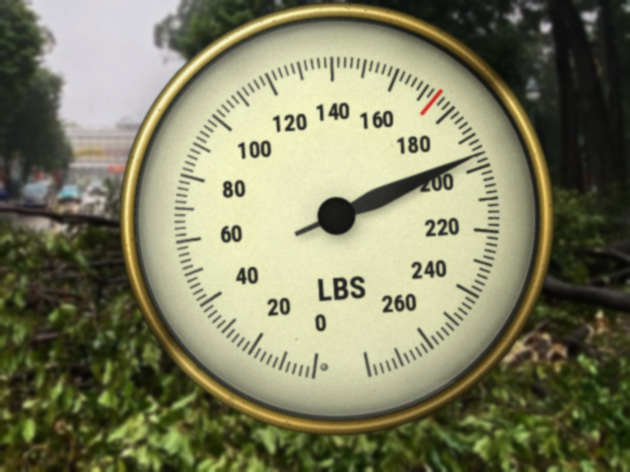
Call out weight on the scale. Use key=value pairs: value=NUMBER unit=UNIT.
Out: value=196 unit=lb
